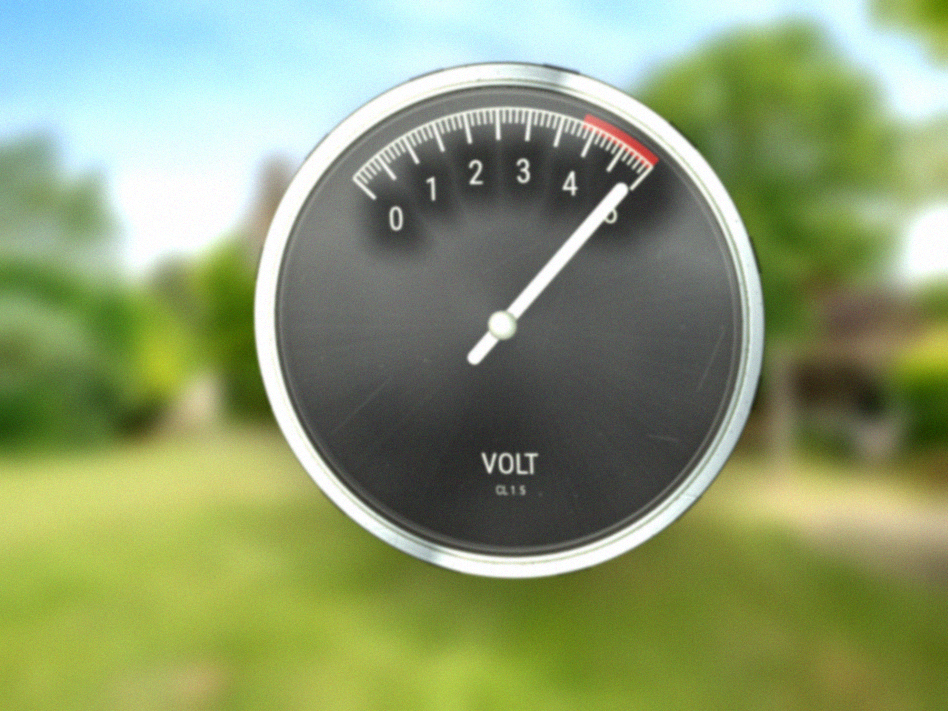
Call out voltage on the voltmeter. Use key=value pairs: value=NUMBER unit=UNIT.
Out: value=4.9 unit=V
